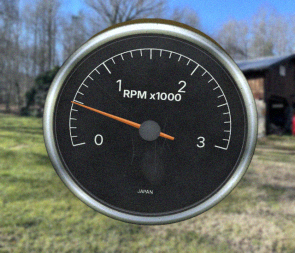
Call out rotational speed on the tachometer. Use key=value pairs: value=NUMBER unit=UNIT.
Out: value=500 unit=rpm
